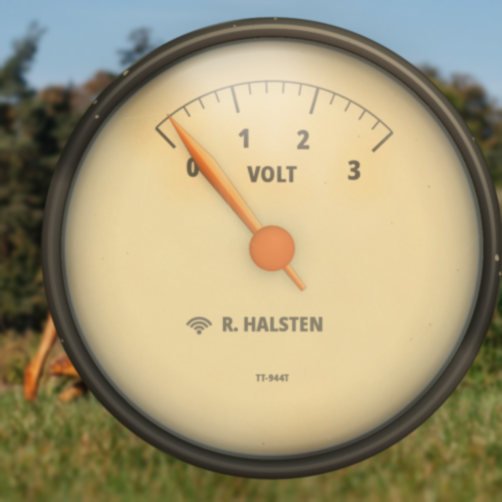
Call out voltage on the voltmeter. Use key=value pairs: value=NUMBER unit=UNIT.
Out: value=0.2 unit=V
